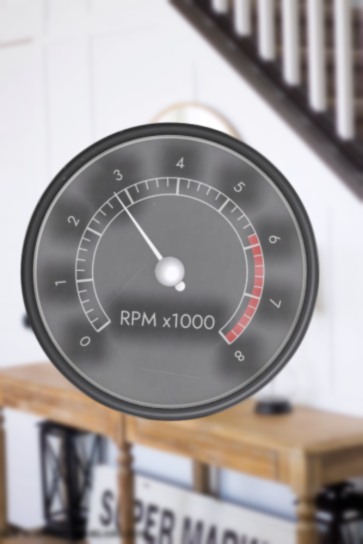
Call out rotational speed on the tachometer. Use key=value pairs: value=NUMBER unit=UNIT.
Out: value=2800 unit=rpm
